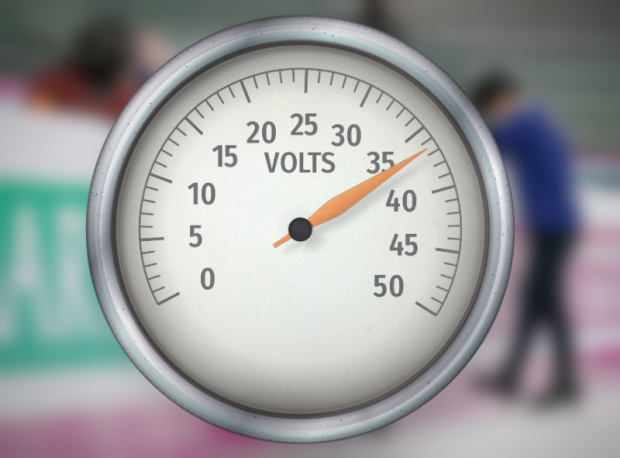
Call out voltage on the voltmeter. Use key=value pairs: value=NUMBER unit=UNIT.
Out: value=36.5 unit=V
